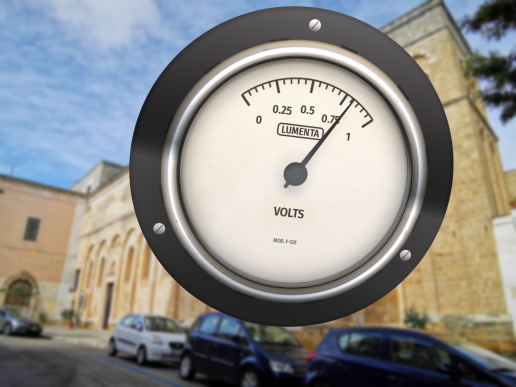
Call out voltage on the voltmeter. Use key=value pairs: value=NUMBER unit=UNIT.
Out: value=0.8 unit=V
